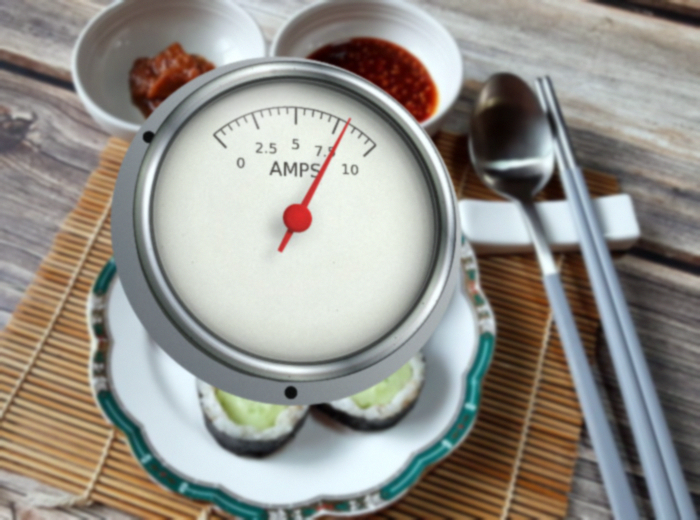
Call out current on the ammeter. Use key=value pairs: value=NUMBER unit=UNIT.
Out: value=8 unit=A
